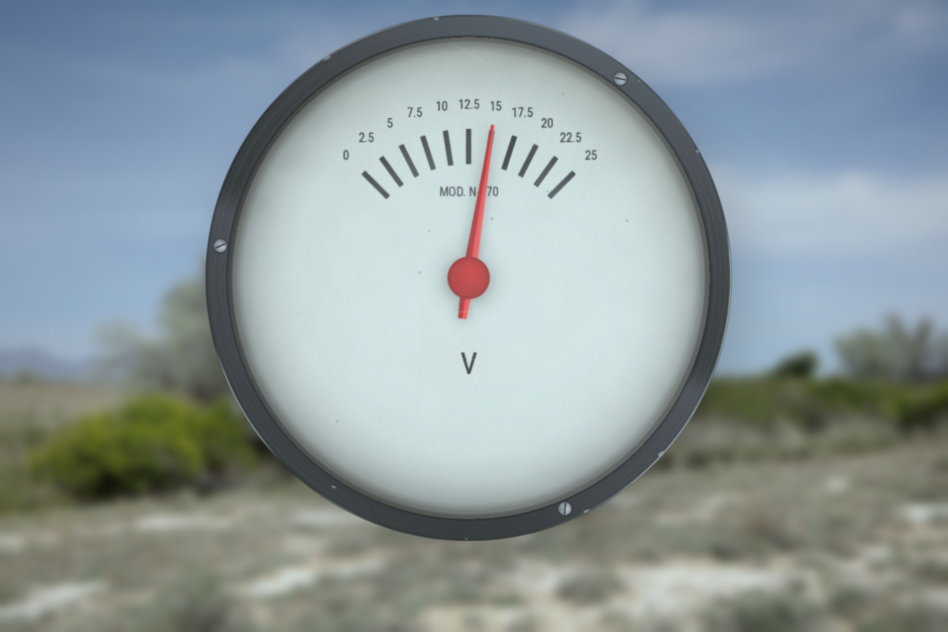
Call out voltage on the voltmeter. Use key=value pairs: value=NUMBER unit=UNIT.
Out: value=15 unit=V
